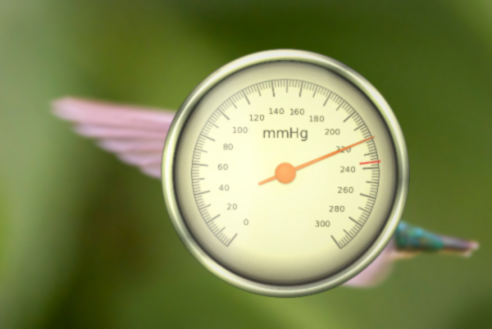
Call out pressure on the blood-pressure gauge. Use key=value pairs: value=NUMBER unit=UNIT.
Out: value=220 unit=mmHg
